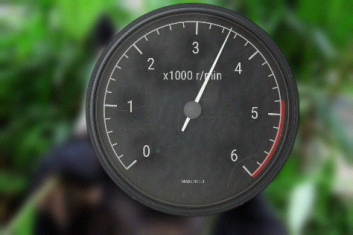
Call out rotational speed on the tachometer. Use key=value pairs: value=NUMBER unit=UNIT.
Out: value=3500 unit=rpm
